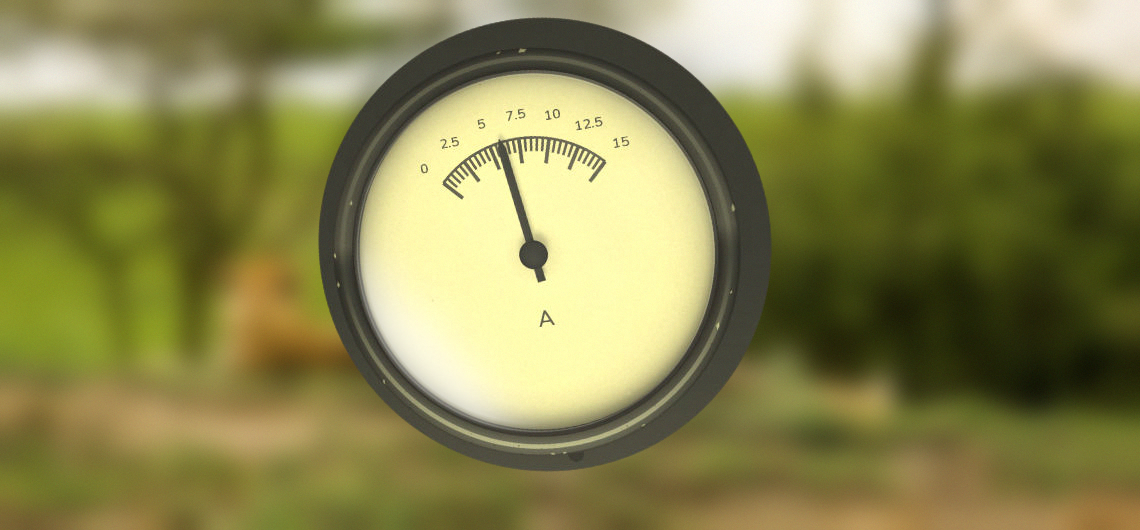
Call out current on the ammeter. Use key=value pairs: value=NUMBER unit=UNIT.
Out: value=6 unit=A
